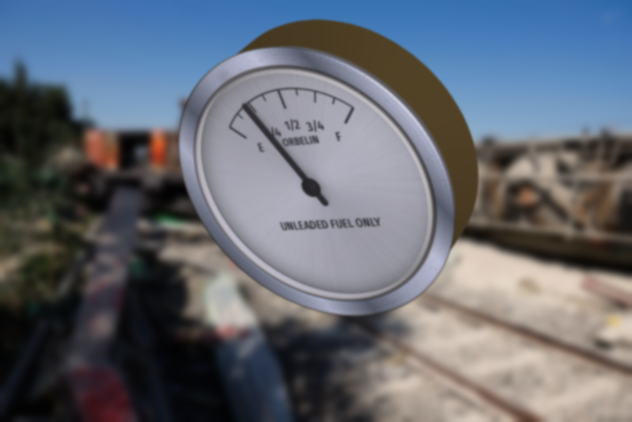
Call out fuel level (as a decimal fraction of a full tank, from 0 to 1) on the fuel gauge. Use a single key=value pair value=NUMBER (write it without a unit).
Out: value=0.25
